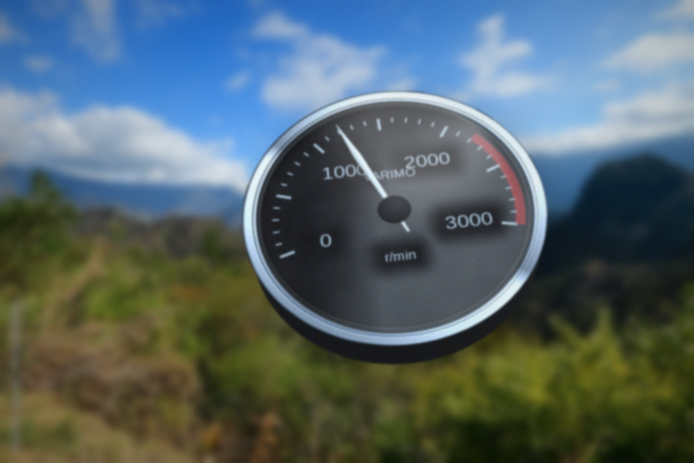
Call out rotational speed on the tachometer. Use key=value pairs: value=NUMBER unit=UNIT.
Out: value=1200 unit=rpm
